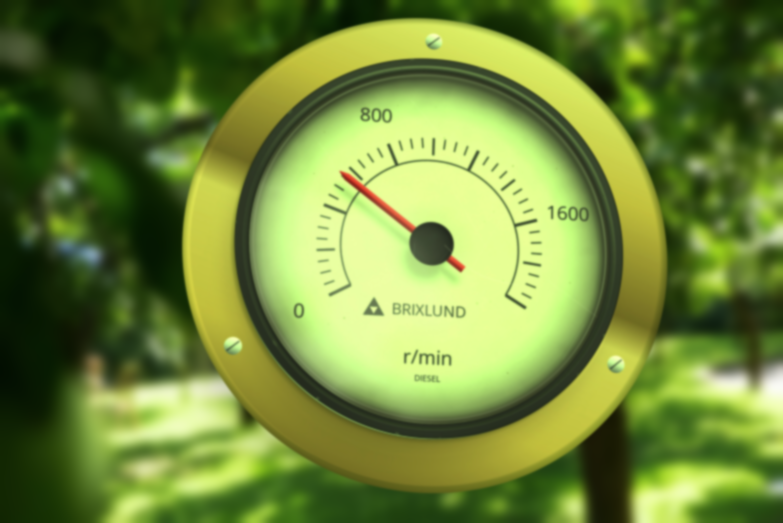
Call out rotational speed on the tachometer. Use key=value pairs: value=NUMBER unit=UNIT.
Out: value=550 unit=rpm
